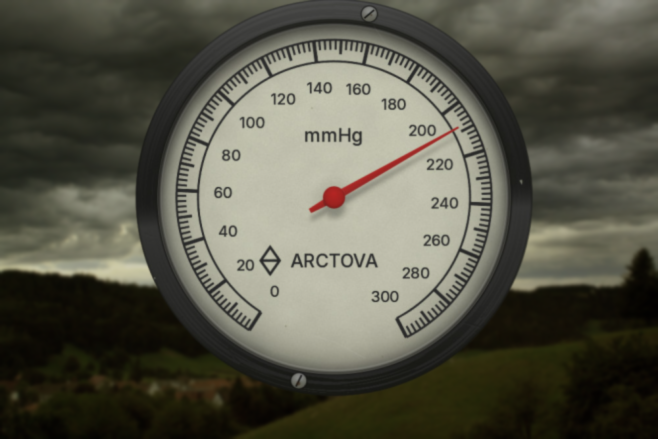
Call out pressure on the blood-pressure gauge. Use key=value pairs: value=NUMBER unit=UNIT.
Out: value=208 unit=mmHg
